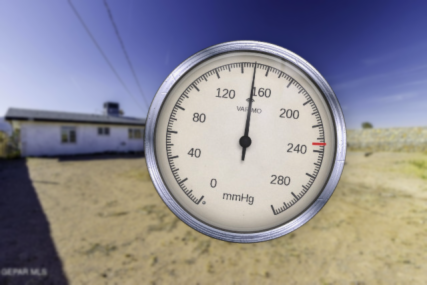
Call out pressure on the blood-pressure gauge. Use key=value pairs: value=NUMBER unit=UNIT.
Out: value=150 unit=mmHg
